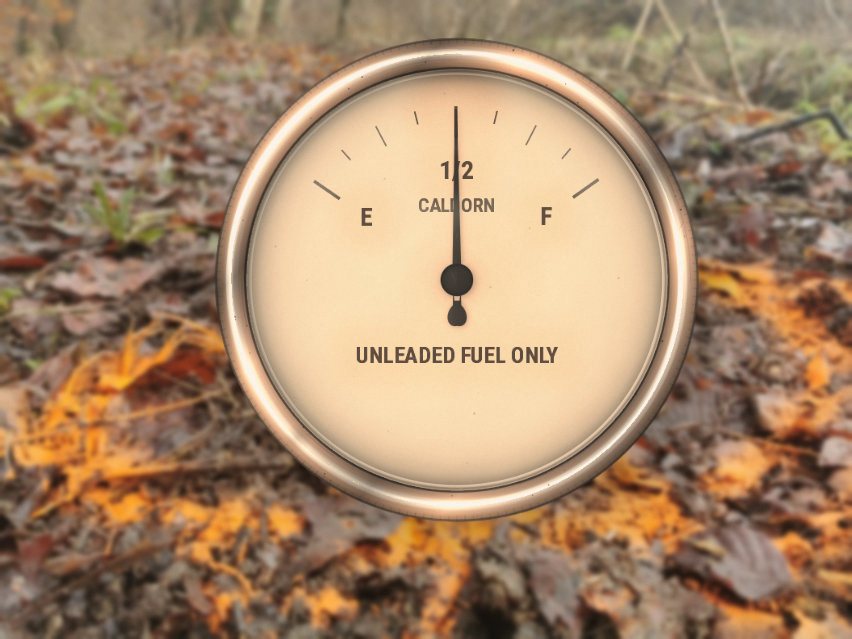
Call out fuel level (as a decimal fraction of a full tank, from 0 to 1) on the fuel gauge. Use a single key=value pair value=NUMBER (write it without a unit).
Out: value=0.5
